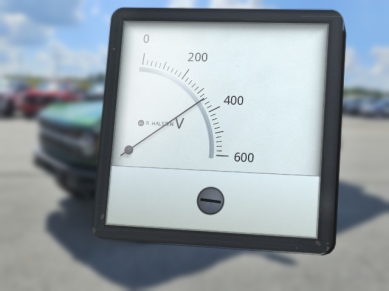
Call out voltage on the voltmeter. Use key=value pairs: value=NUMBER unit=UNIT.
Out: value=340 unit=V
